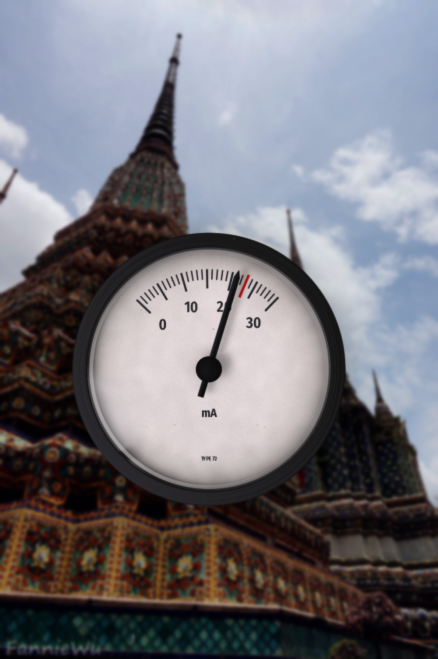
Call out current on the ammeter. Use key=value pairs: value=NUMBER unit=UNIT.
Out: value=21 unit=mA
